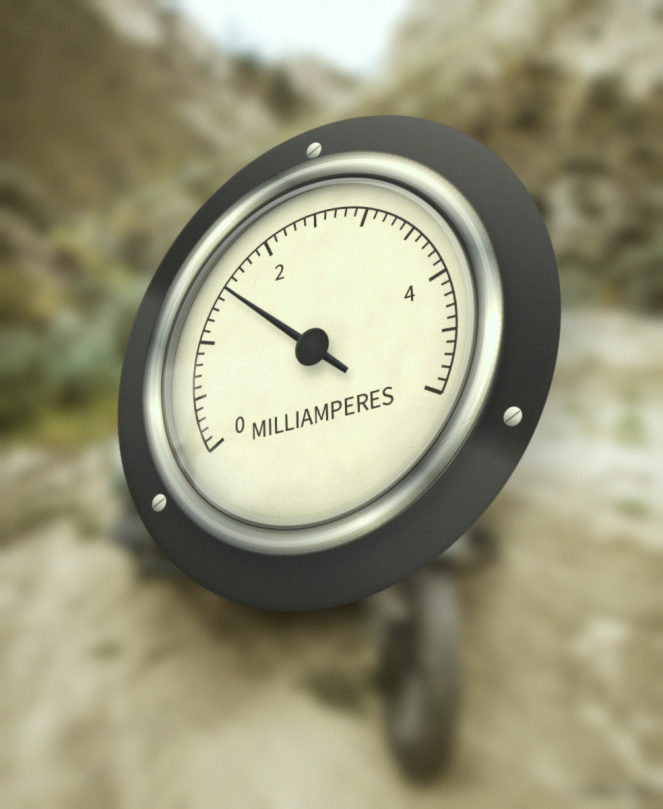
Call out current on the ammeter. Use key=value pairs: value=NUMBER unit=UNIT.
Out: value=1.5 unit=mA
